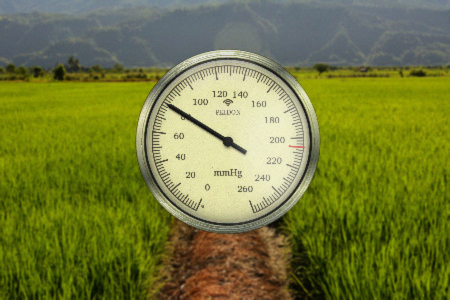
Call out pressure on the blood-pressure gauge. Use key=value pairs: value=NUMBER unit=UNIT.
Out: value=80 unit=mmHg
